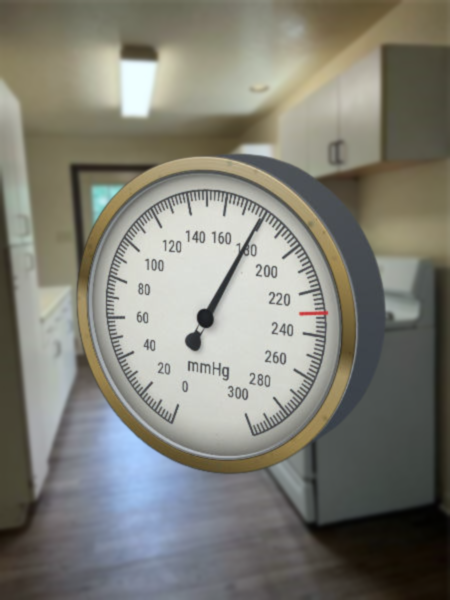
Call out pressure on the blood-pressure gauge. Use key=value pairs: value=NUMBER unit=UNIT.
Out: value=180 unit=mmHg
